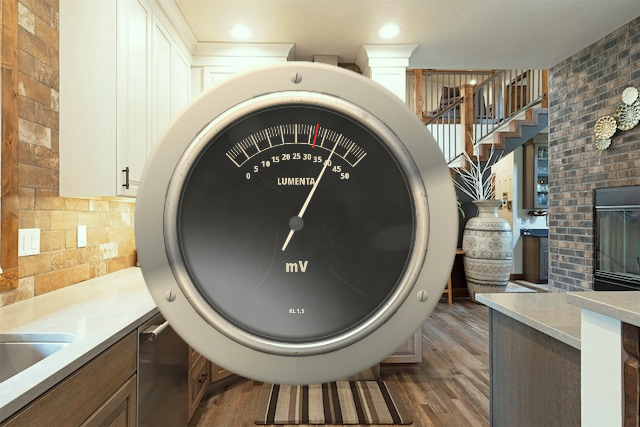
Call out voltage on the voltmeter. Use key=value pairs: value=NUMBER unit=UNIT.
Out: value=40 unit=mV
